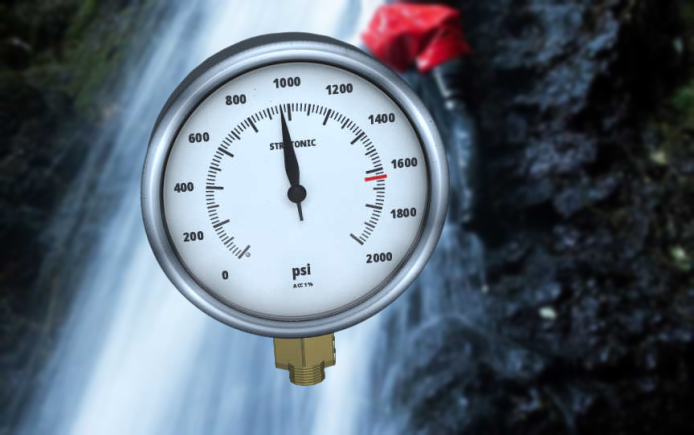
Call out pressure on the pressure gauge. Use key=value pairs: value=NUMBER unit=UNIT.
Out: value=960 unit=psi
